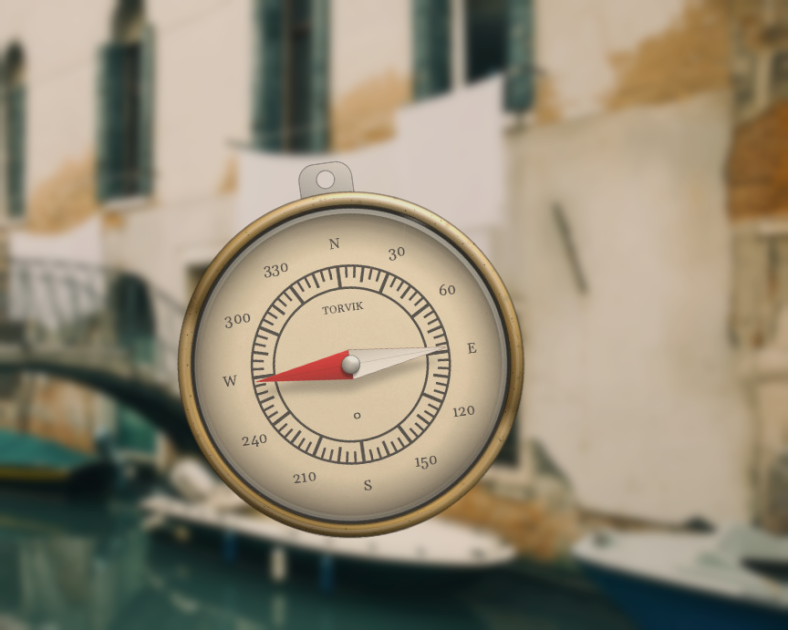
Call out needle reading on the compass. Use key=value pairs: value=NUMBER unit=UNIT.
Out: value=267.5 unit=°
